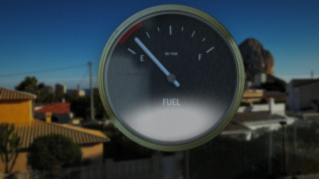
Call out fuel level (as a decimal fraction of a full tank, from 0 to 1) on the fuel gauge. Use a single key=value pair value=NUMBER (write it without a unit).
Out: value=0.125
